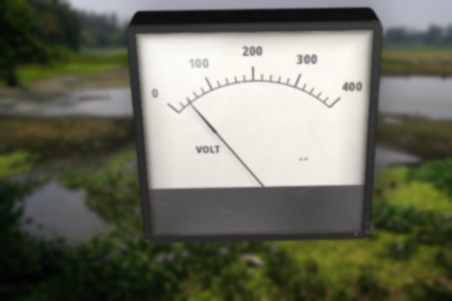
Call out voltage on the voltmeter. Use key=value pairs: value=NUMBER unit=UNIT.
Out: value=40 unit=V
